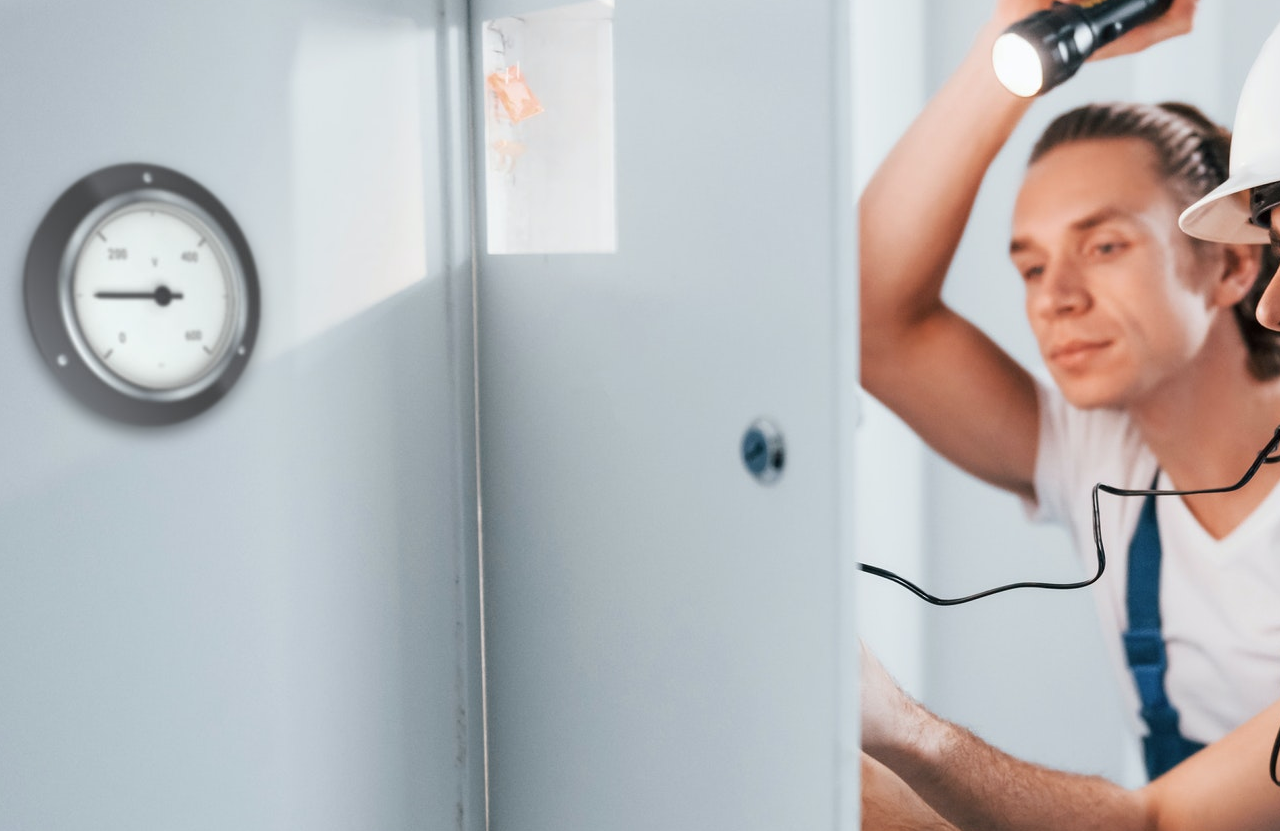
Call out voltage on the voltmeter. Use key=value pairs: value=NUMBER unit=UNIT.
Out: value=100 unit=V
